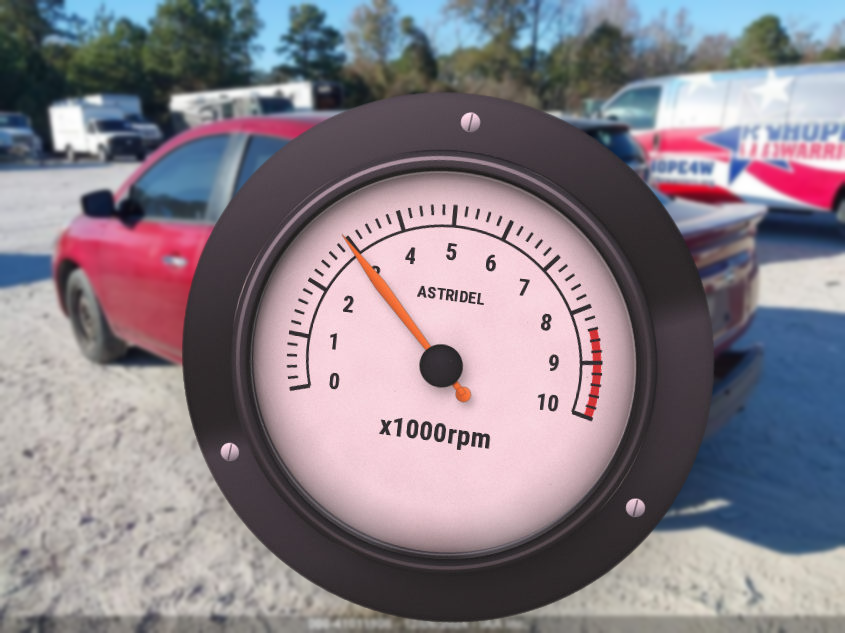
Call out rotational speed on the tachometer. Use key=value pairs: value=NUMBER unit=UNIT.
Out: value=3000 unit=rpm
